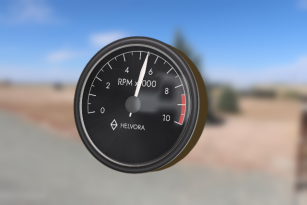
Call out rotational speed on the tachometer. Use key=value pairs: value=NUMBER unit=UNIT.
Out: value=5500 unit=rpm
